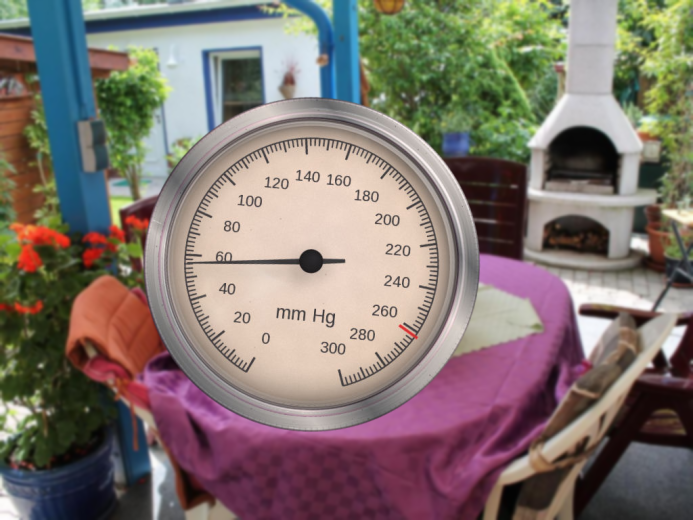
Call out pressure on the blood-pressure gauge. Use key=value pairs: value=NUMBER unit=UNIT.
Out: value=56 unit=mmHg
